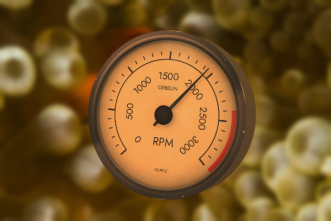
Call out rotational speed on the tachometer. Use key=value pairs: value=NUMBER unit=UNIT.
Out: value=1950 unit=rpm
